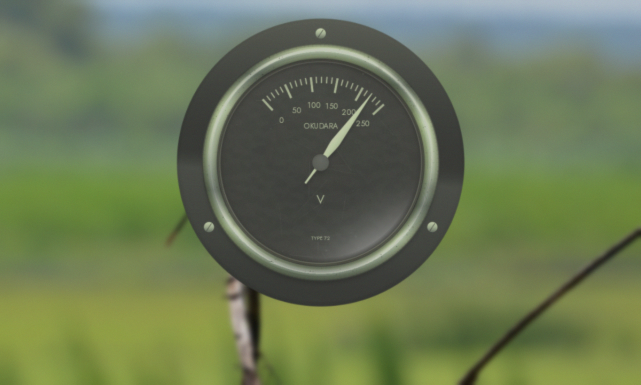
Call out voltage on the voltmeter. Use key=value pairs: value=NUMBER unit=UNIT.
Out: value=220 unit=V
